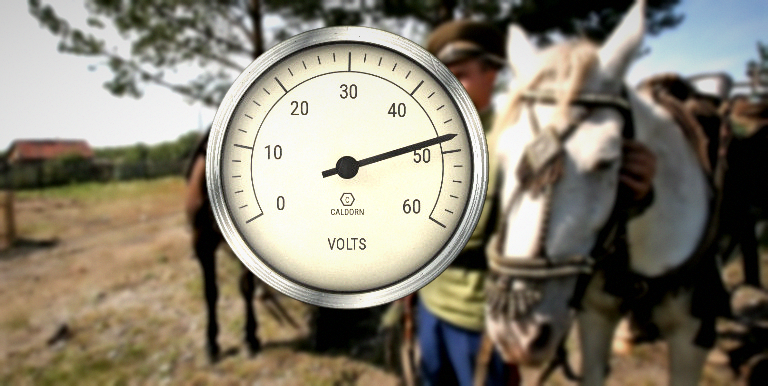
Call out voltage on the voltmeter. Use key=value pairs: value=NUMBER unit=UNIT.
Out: value=48 unit=V
